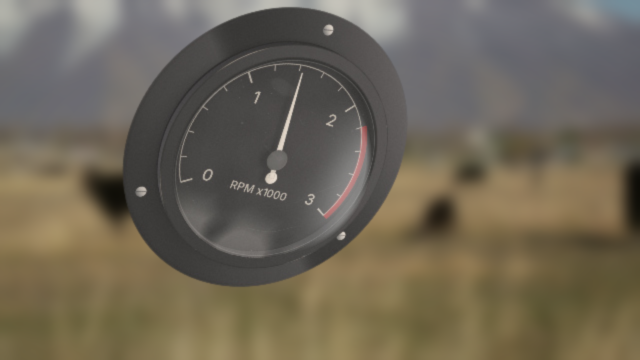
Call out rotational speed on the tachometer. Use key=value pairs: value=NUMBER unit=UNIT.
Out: value=1400 unit=rpm
